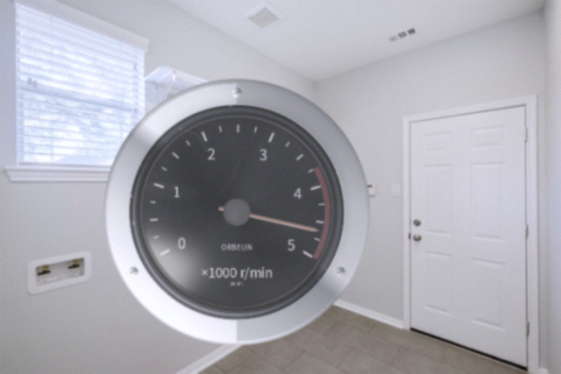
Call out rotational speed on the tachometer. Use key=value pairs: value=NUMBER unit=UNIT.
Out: value=4625 unit=rpm
